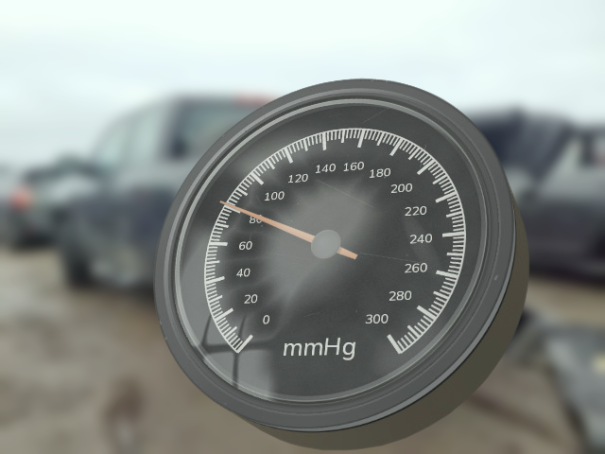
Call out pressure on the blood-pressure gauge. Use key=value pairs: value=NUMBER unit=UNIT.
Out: value=80 unit=mmHg
